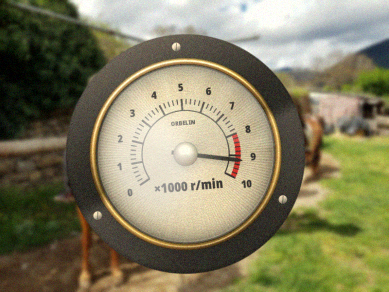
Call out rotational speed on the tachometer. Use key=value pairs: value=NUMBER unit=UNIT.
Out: value=9200 unit=rpm
